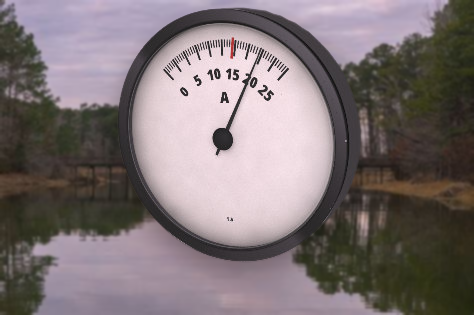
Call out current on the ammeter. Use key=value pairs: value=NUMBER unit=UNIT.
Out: value=20 unit=A
